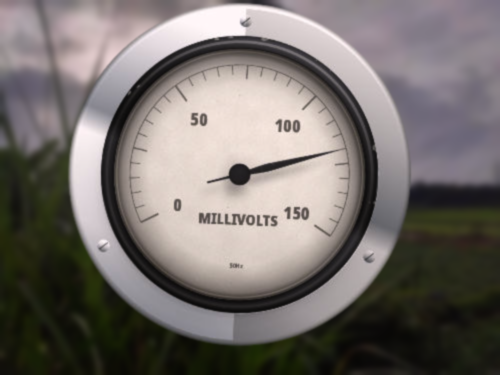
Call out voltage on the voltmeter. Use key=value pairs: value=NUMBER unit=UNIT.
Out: value=120 unit=mV
